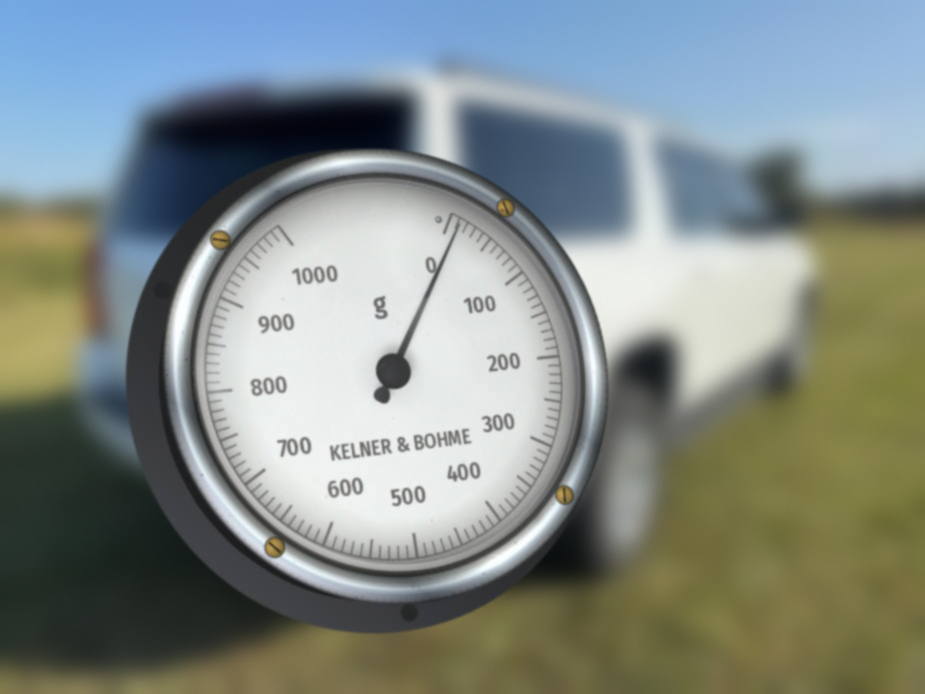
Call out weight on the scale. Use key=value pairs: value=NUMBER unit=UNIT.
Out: value=10 unit=g
